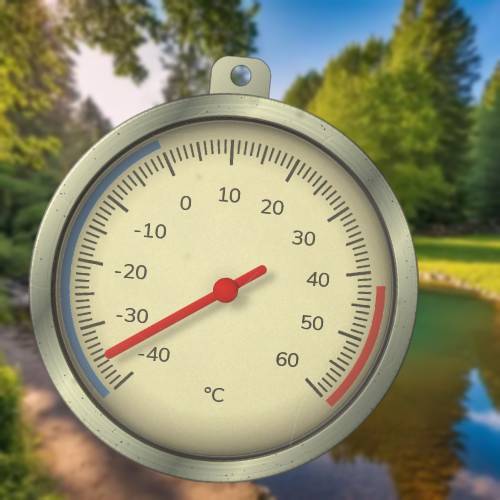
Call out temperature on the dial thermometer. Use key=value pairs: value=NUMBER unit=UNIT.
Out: value=-35 unit=°C
